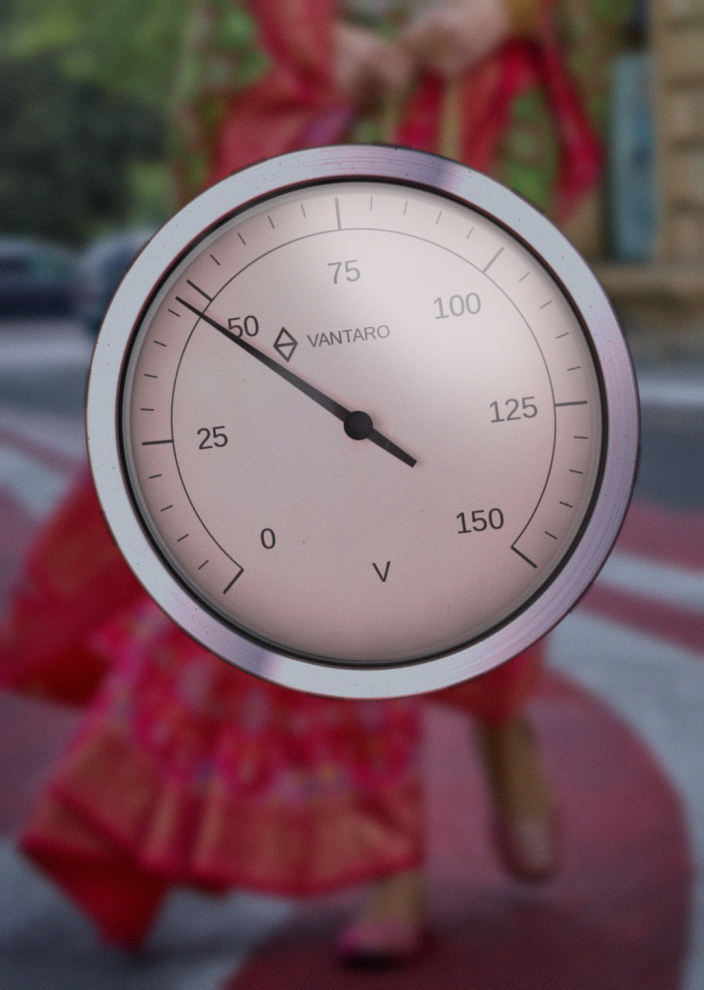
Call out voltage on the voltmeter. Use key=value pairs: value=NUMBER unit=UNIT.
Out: value=47.5 unit=V
